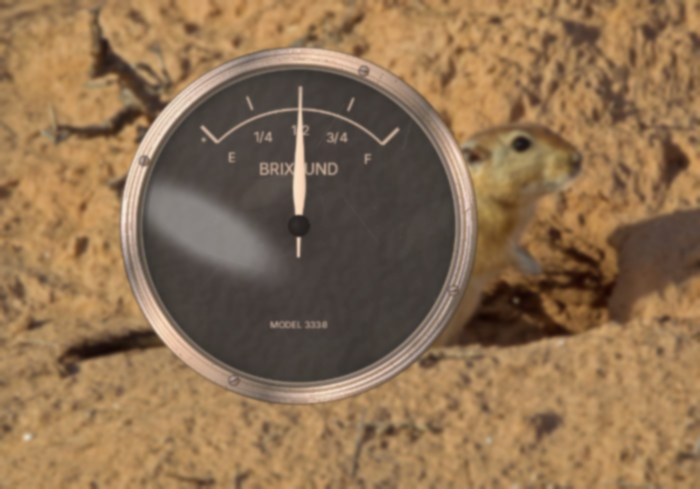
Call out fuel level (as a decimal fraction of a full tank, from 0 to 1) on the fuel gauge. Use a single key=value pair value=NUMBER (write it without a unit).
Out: value=0.5
